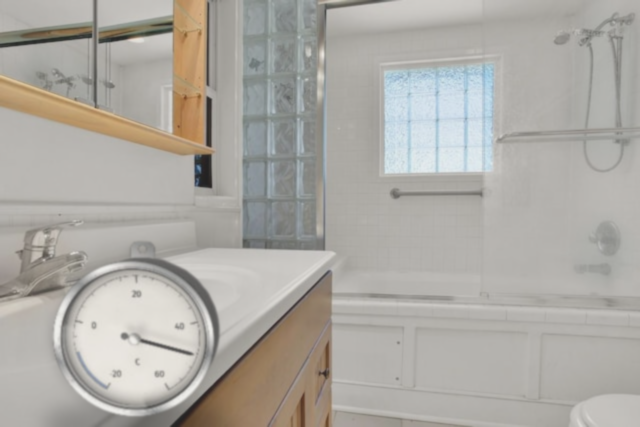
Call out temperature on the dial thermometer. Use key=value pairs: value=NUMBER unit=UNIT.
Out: value=48 unit=°C
